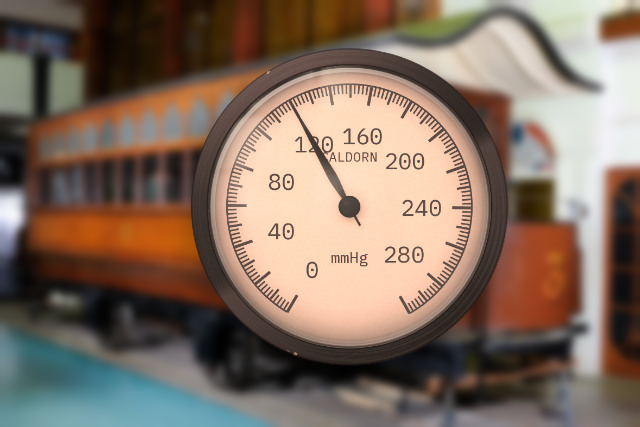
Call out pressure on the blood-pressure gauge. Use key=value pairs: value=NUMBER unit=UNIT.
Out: value=120 unit=mmHg
